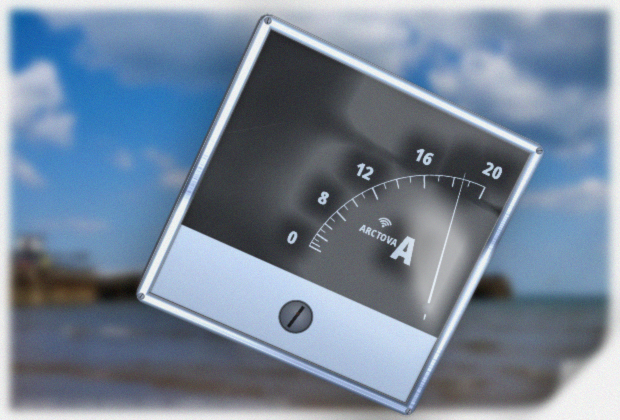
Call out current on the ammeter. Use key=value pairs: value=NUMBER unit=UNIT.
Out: value=18.5 unit=A
